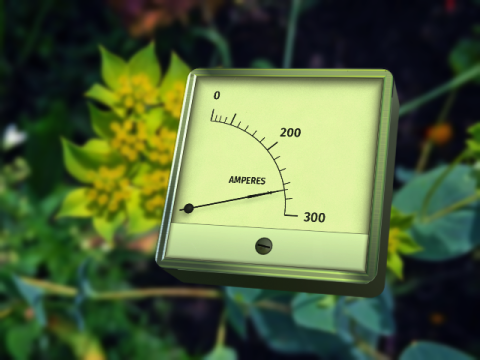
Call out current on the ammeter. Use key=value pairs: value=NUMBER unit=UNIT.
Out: value=270 unit=A
